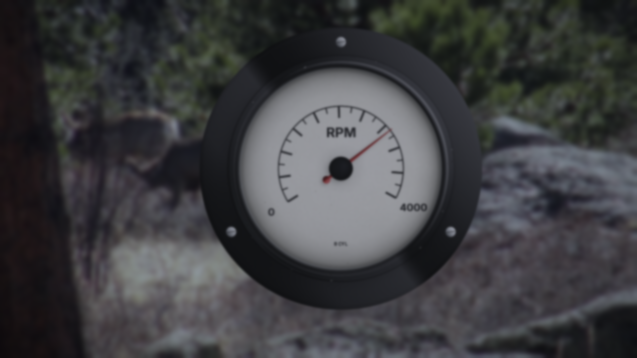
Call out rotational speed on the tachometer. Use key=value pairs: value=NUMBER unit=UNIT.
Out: value=2900 unit=rpm
